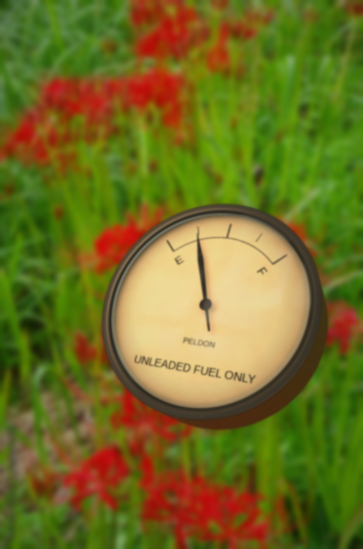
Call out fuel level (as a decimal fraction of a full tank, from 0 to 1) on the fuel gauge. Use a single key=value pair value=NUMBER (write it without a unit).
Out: value=0.25
